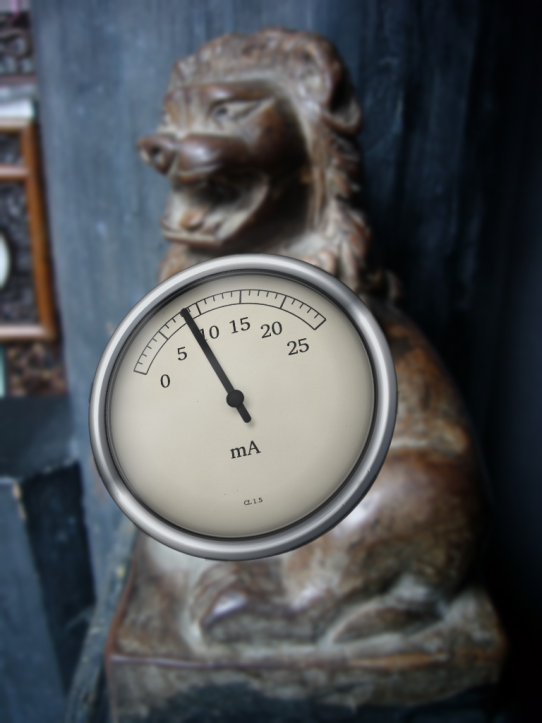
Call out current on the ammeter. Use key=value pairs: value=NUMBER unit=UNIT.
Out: value=8.5 unit=mA
